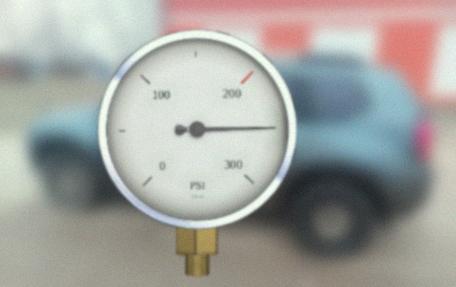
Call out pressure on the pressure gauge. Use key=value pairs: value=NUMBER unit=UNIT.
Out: value=250 unit=psi
